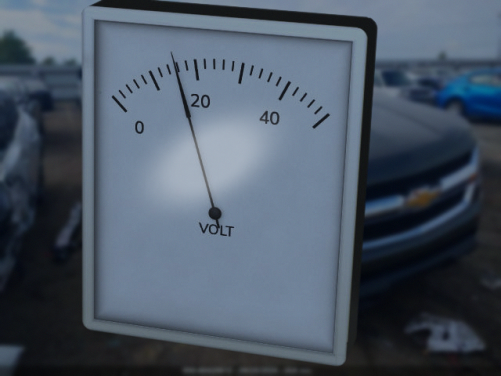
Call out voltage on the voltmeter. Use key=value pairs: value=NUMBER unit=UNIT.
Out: value=16 unit=V
